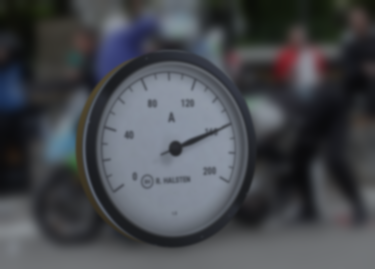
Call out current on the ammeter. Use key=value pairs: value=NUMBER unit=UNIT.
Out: value=160 unit=A
